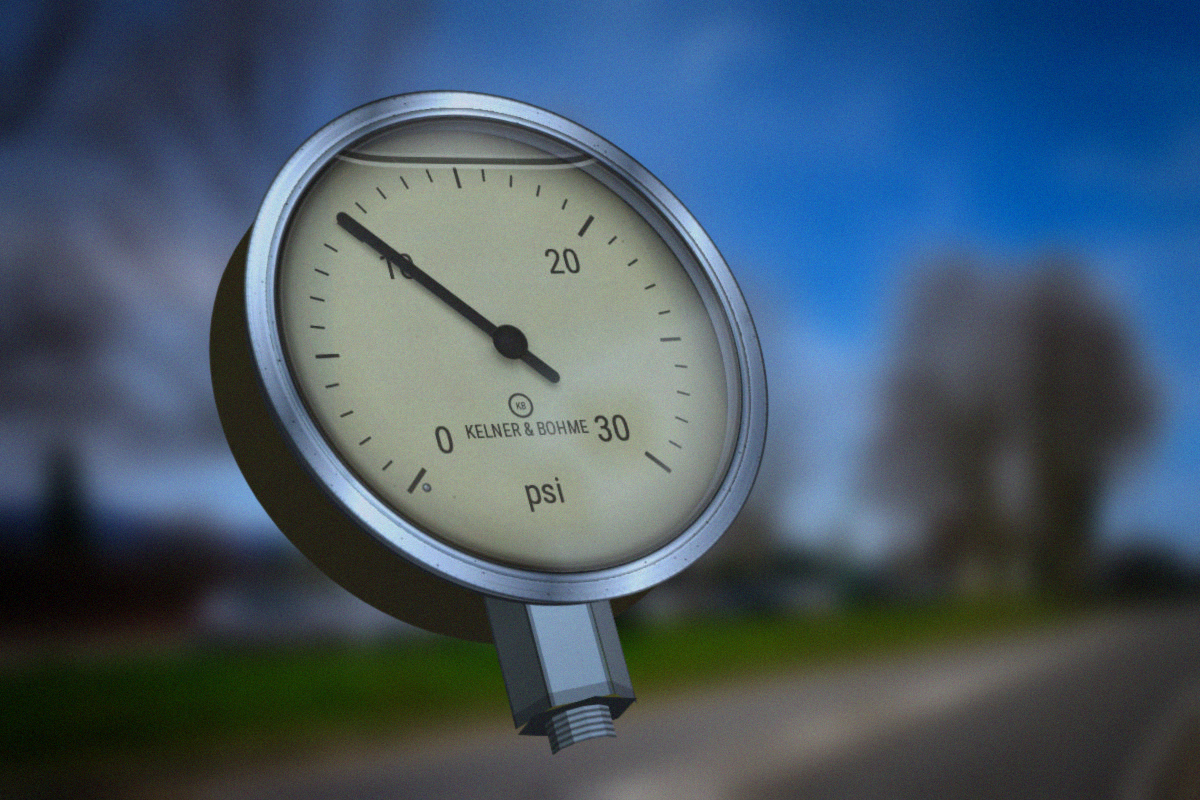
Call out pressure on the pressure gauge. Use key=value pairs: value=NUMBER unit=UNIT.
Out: value=10 unit=psi
